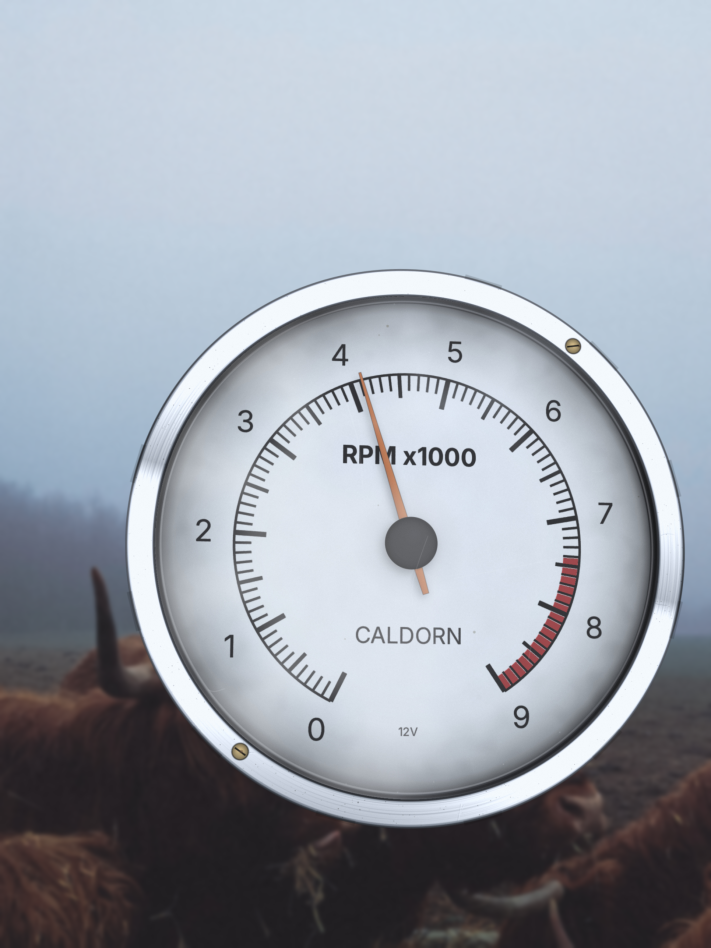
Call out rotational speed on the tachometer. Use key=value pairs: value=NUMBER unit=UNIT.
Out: value=4100 unit=rpm
